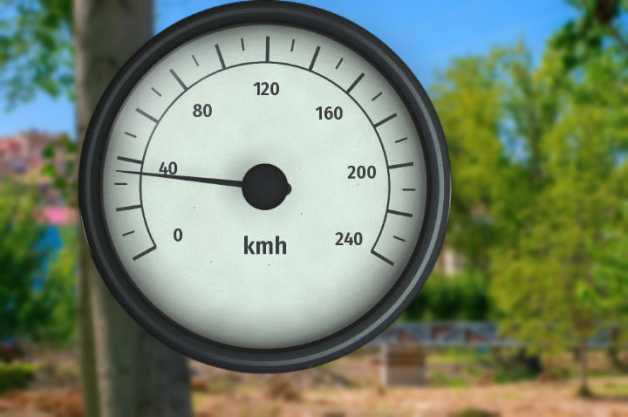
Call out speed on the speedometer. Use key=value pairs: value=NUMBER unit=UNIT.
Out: value=35 unit=km/h
